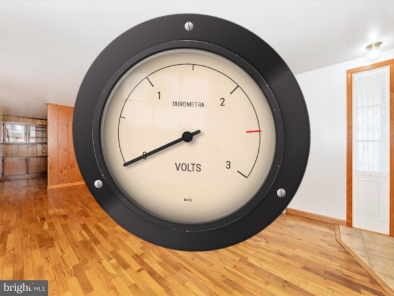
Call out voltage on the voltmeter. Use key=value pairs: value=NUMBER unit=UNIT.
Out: value=0 unit=V
